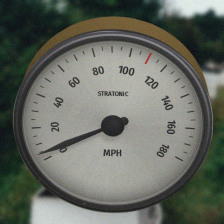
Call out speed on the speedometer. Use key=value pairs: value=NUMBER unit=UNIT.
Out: value=5 unit=mph
